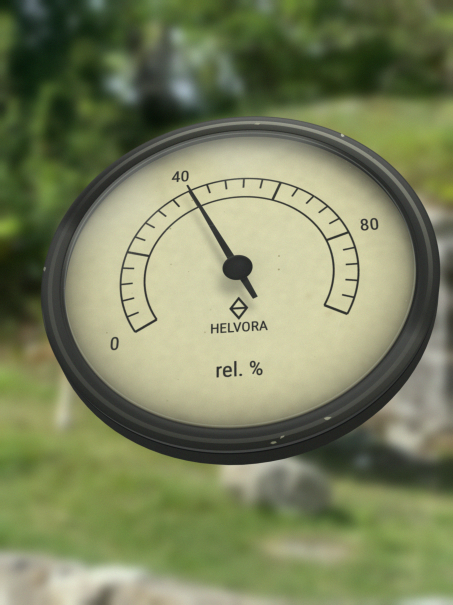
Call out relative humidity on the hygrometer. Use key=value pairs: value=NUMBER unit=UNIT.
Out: value=40 unit=%
